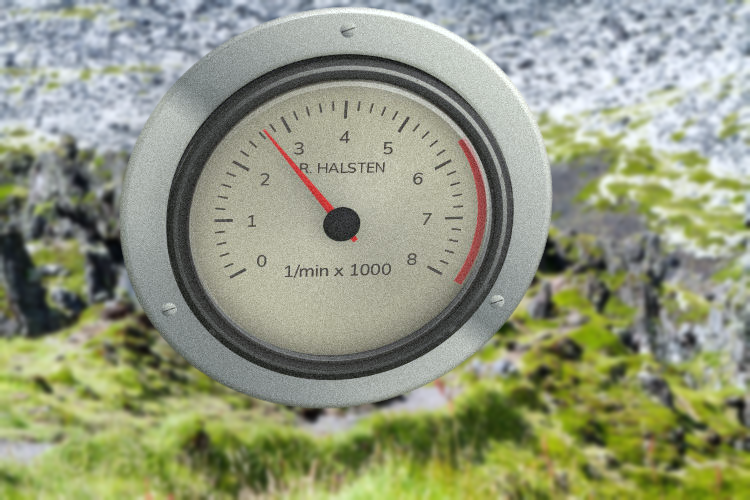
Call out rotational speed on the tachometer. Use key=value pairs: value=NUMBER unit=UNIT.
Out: value=2700 unit=rpm
